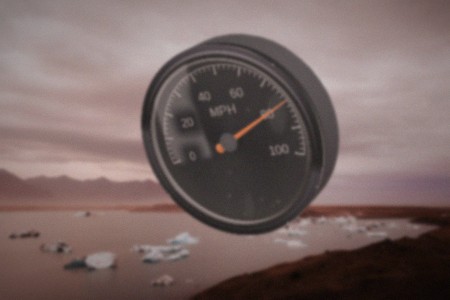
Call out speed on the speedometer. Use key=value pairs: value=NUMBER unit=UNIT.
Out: value=80 unit=mph
